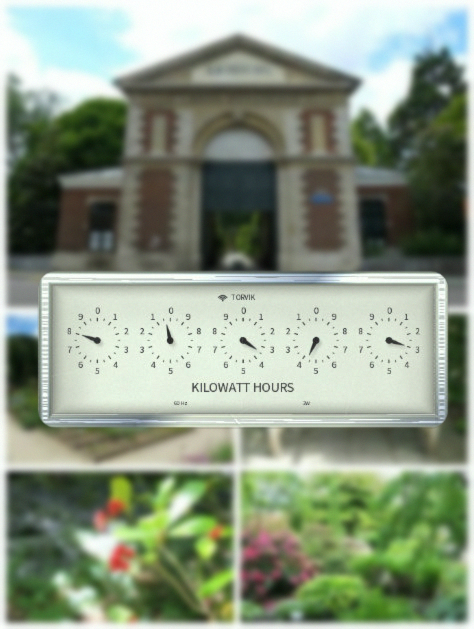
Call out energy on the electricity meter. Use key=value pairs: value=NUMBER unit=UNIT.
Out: value=80343 unit=kWh
